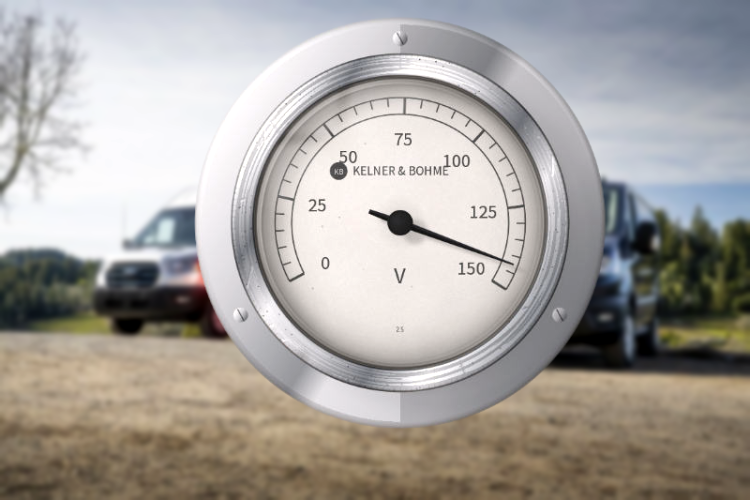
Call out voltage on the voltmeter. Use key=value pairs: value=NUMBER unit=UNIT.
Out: value=142.5 unit=V
